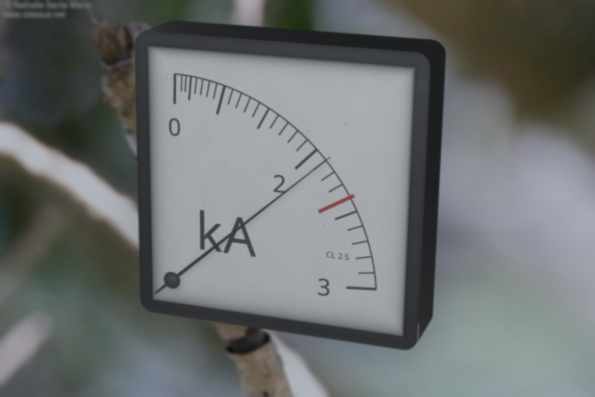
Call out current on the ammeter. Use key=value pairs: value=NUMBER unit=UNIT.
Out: value=2.1 unit=kA
